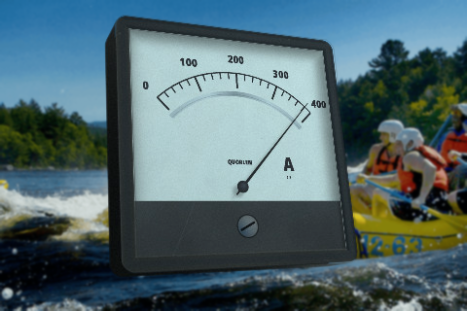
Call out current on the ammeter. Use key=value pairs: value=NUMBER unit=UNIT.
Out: value=380 unit=A
